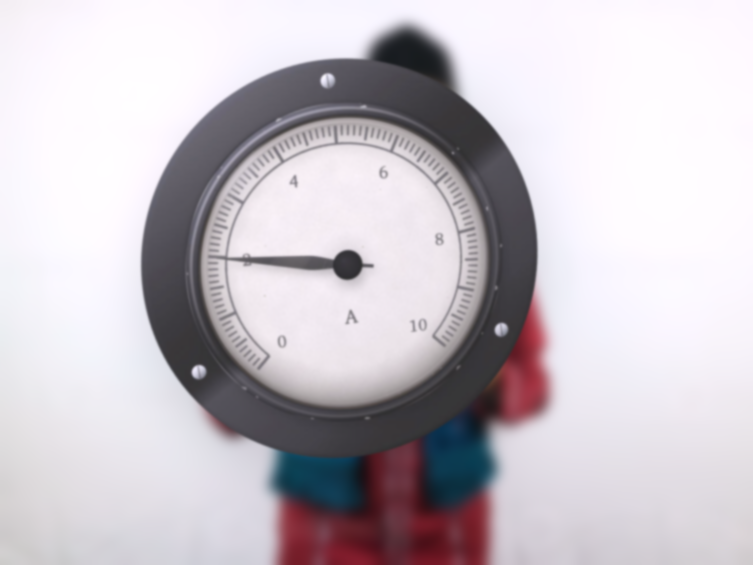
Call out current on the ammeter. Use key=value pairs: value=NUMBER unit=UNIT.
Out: value=2 unit=A
